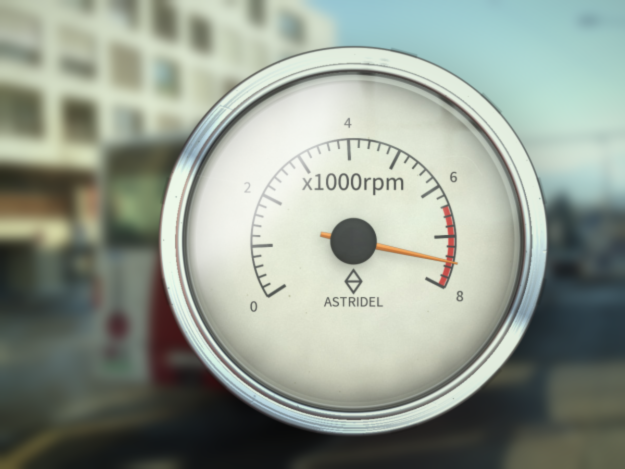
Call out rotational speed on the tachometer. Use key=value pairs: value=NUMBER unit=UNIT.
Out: value=7500 unit=rpm
